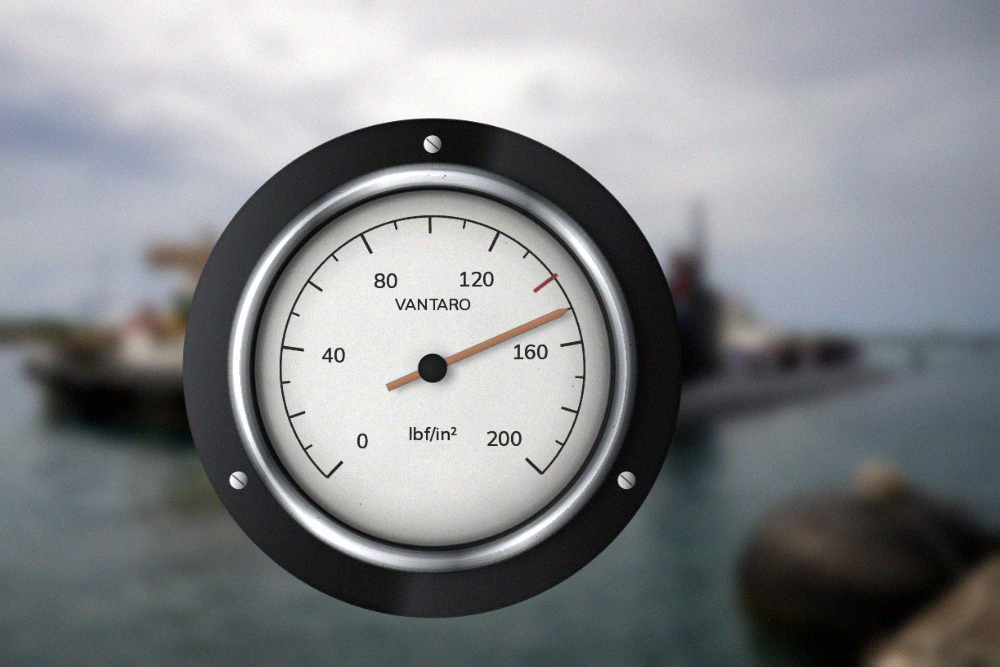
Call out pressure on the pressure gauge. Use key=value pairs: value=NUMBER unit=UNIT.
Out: value=150 unit=psi
